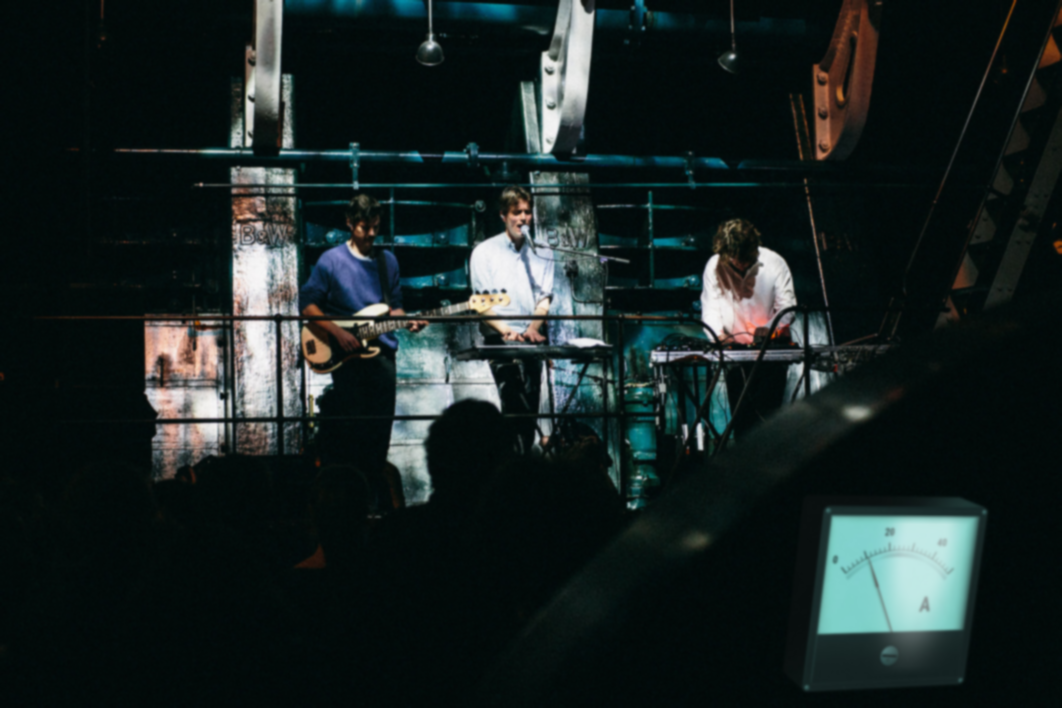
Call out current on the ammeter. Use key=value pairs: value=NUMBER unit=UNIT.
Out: value=10 unit=A
